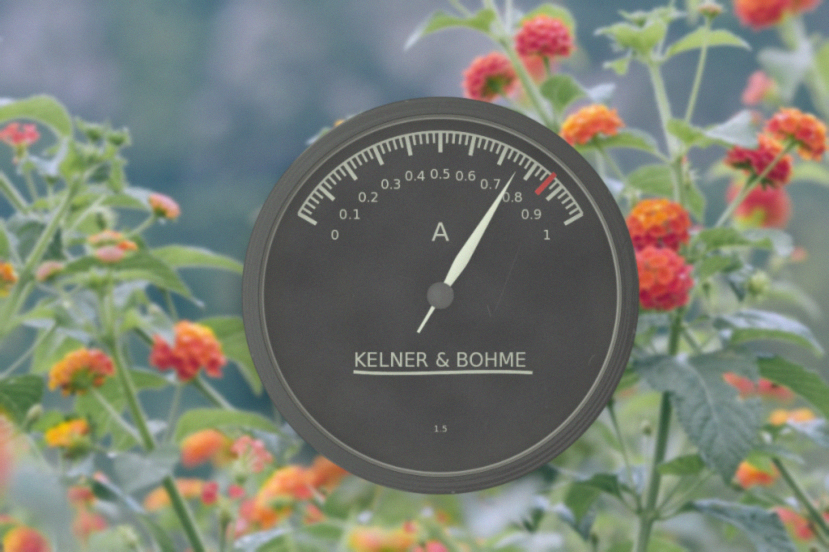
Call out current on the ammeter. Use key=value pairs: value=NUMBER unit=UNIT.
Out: value=0.76 unit=A
